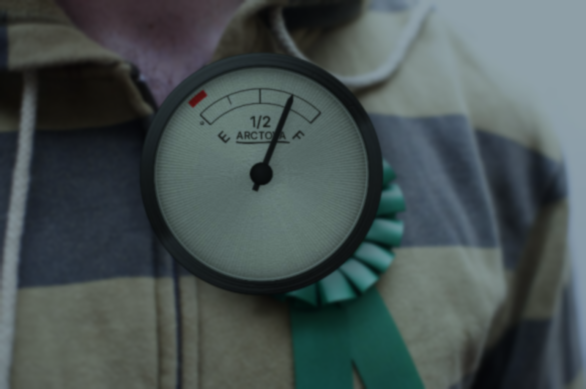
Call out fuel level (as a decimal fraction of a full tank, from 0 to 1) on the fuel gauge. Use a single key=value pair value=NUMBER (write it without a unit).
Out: value=0.75
